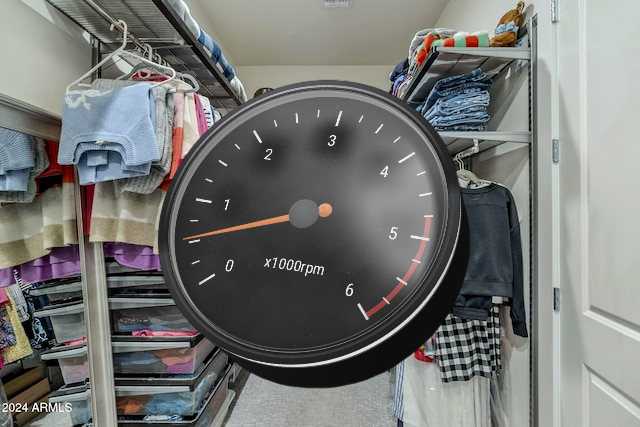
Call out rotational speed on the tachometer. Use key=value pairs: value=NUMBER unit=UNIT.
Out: value=500 unit=rpm
